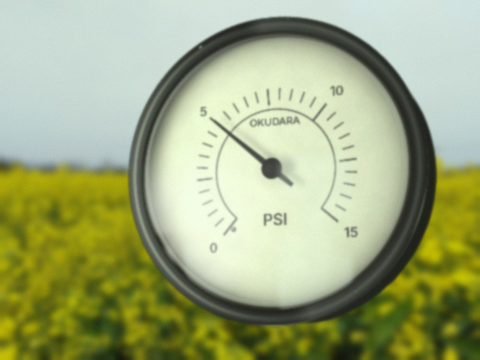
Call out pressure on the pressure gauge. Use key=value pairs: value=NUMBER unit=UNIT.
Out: value=5 unit=psi
